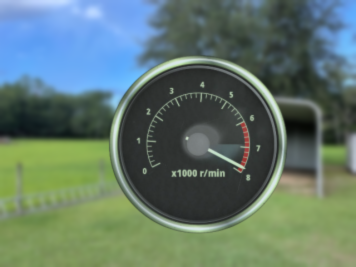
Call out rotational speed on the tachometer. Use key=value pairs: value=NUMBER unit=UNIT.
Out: value=7800 unit=rpm
